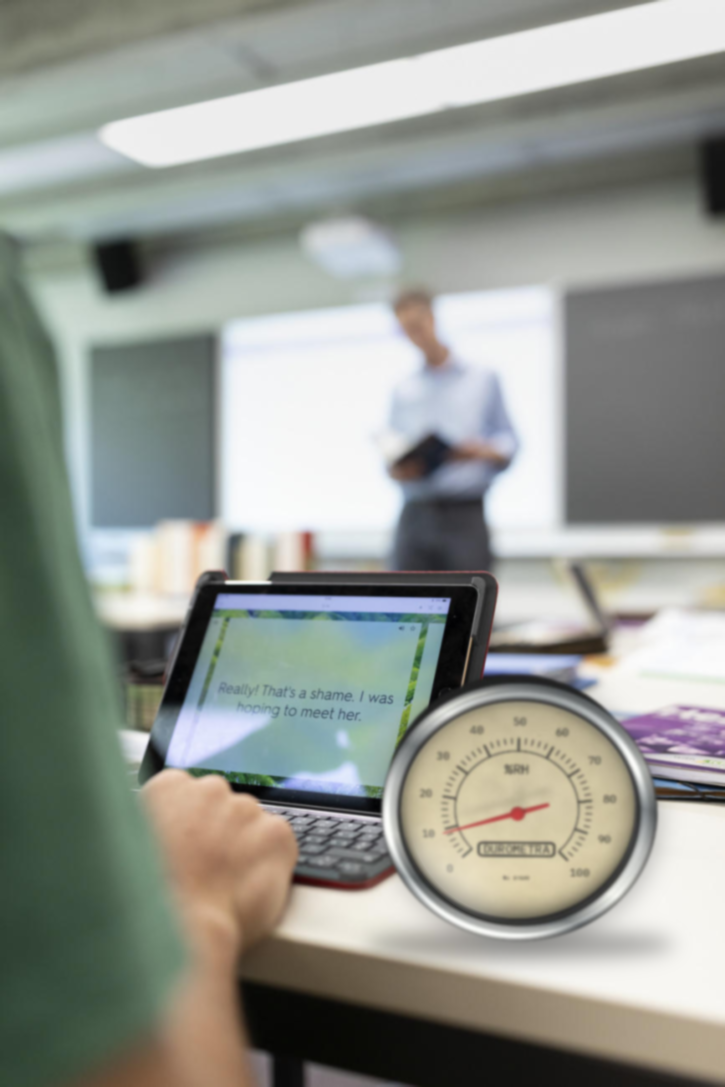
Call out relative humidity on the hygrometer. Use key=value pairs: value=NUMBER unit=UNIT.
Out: value=10 unit=%
